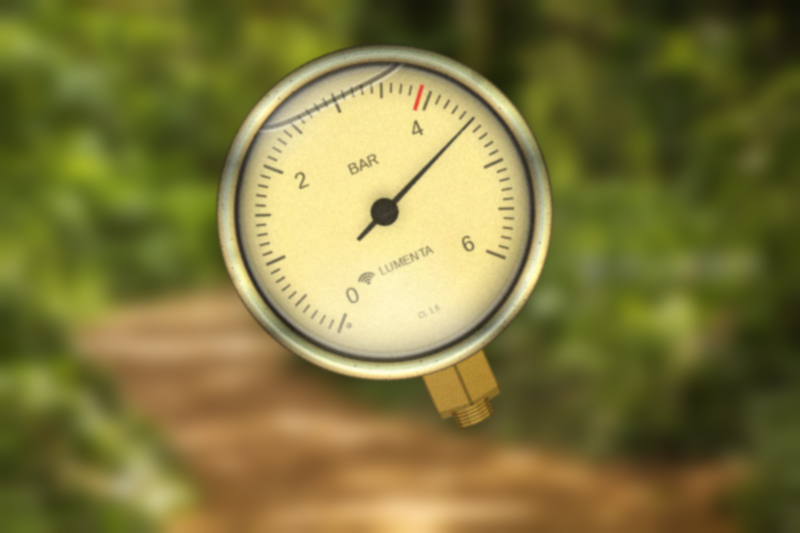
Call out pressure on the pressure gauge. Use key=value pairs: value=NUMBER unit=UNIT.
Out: value=4.5 unit=bar
